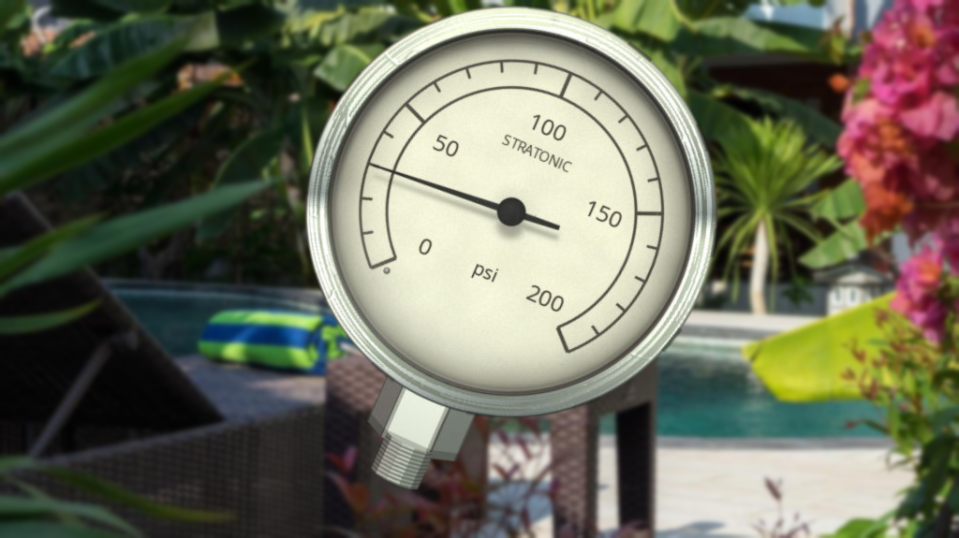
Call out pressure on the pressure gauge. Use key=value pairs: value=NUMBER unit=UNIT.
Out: value=30 unit=psi
